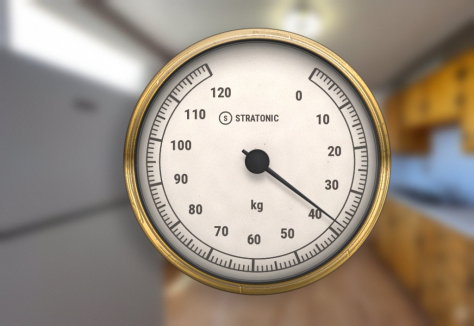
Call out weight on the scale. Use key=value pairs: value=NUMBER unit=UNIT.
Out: value=38 unit=kg
